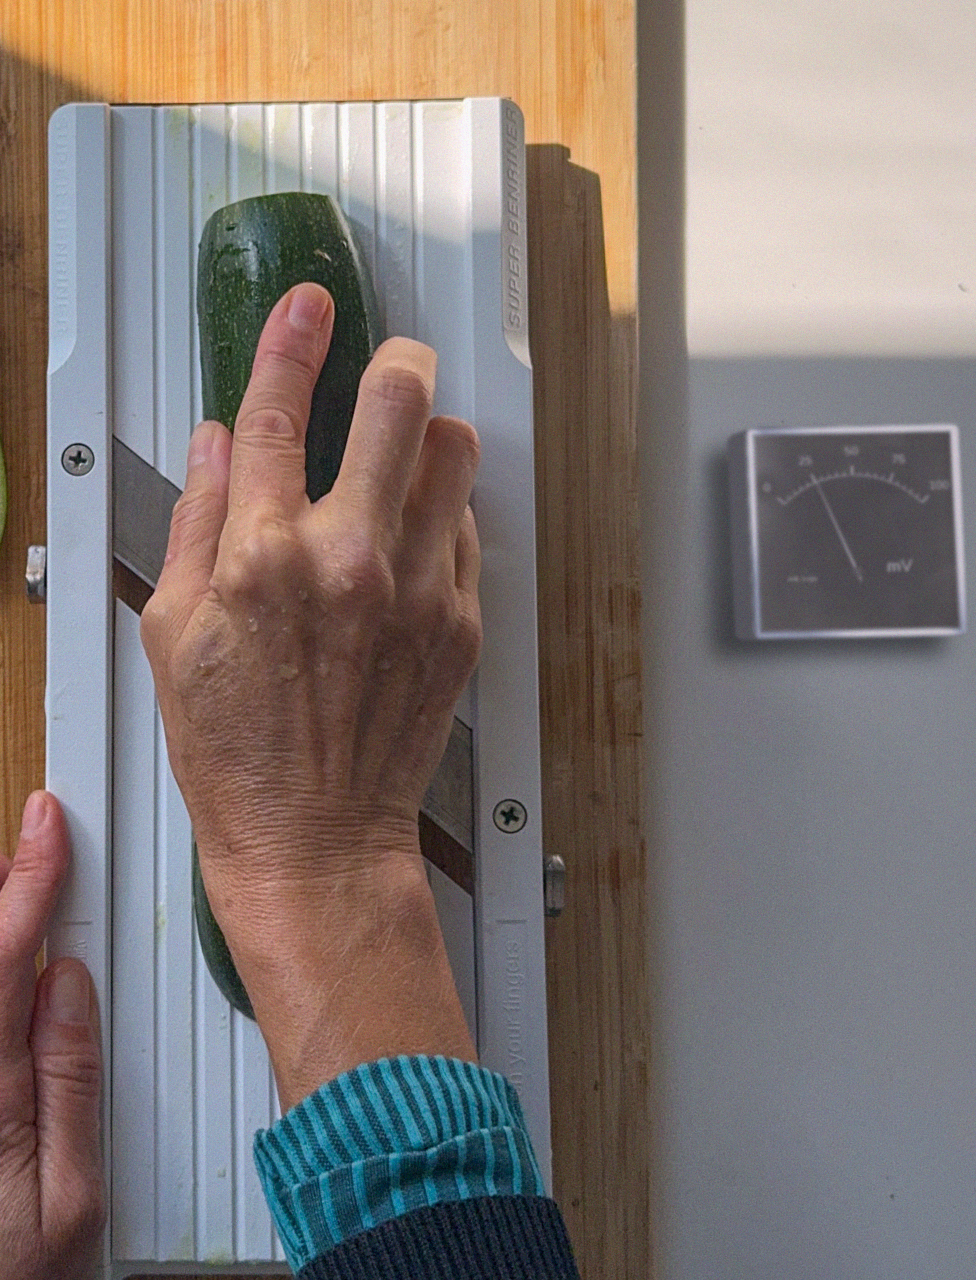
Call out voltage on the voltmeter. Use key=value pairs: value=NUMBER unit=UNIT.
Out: value=25 unit=mV
